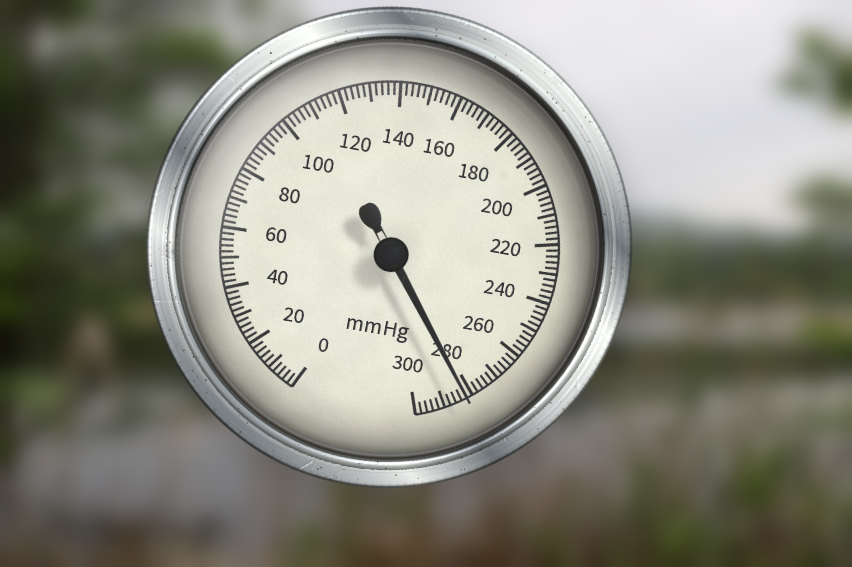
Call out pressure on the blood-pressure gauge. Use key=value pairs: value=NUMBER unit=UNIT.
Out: value=282 unit=mmHg
